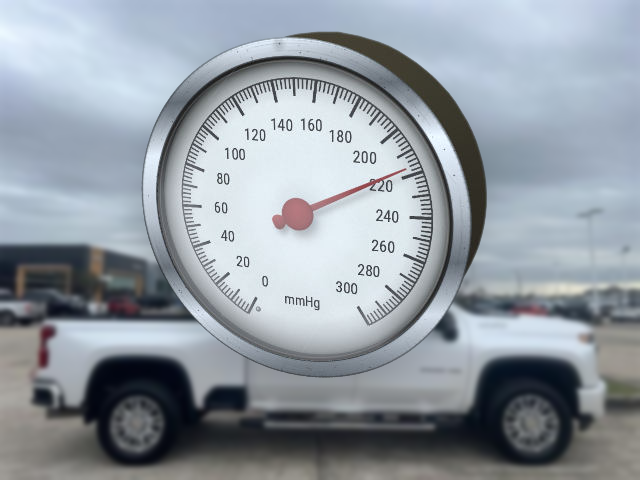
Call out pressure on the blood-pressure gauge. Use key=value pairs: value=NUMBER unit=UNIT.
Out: value=216 unit=mmHg
